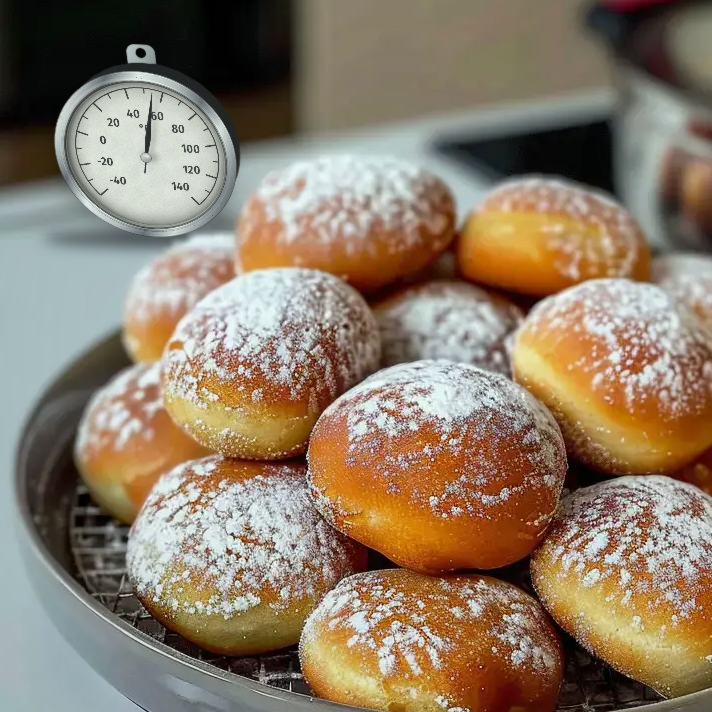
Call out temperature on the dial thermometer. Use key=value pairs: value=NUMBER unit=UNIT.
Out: value=55 unit=°F
